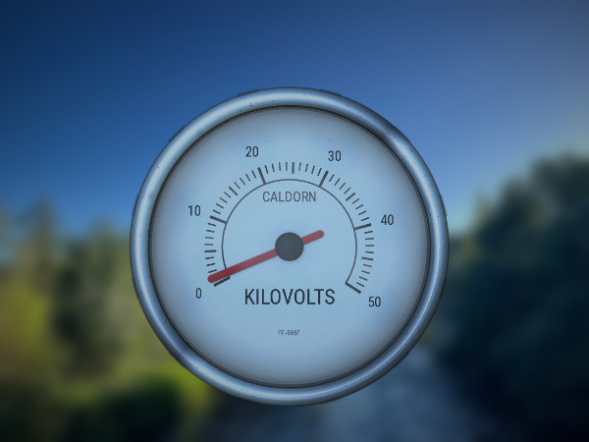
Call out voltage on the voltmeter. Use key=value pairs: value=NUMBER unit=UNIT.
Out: value=1 unit=kV
